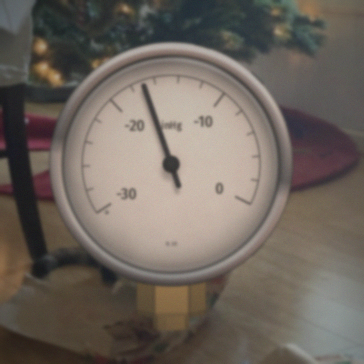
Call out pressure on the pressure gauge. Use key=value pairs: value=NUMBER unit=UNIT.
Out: value=-17 unit=inHg
